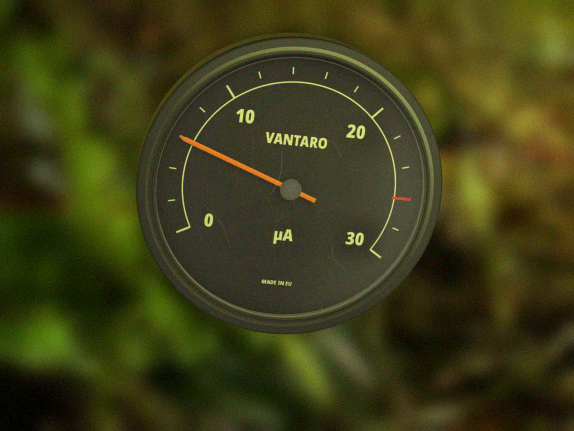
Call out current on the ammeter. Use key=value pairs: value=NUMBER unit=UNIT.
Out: value=6 unit=µA
